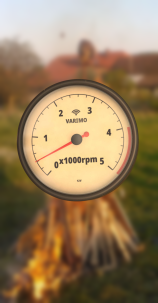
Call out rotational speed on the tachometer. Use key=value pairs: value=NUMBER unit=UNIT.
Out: value=400 unit=rpm
